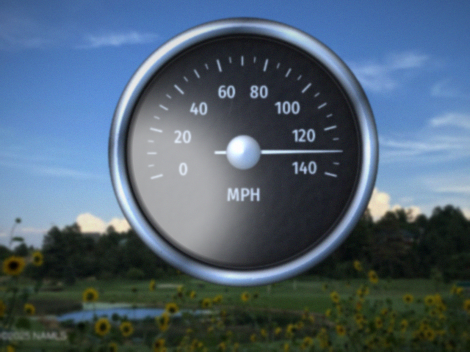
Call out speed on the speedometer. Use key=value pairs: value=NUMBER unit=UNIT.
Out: value=130 unit=mph
